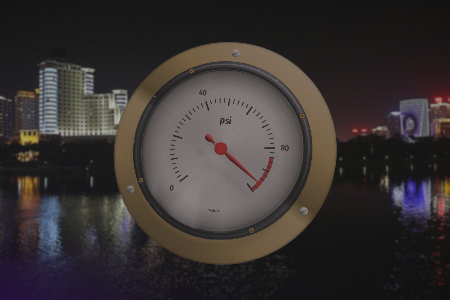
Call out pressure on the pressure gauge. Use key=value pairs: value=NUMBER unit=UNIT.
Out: value=96 unit=psi
